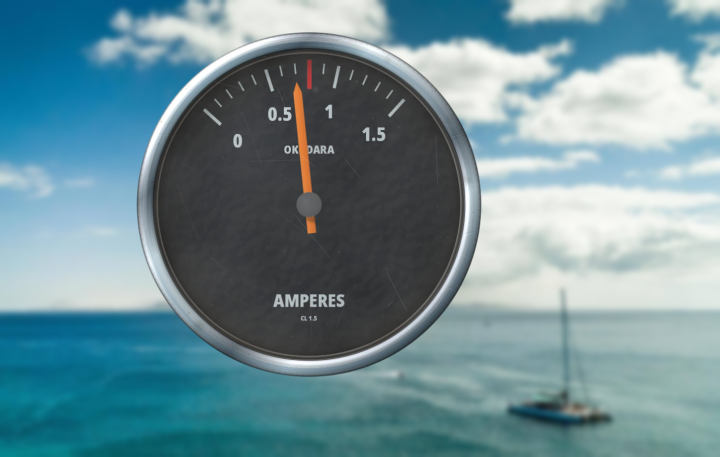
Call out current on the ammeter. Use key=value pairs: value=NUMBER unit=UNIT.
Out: value=0.7 unit=A
